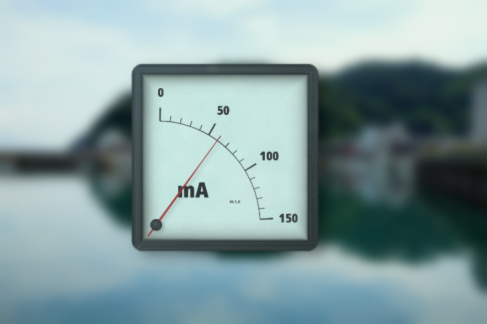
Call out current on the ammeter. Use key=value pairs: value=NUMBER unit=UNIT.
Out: value=60 unit=mA
